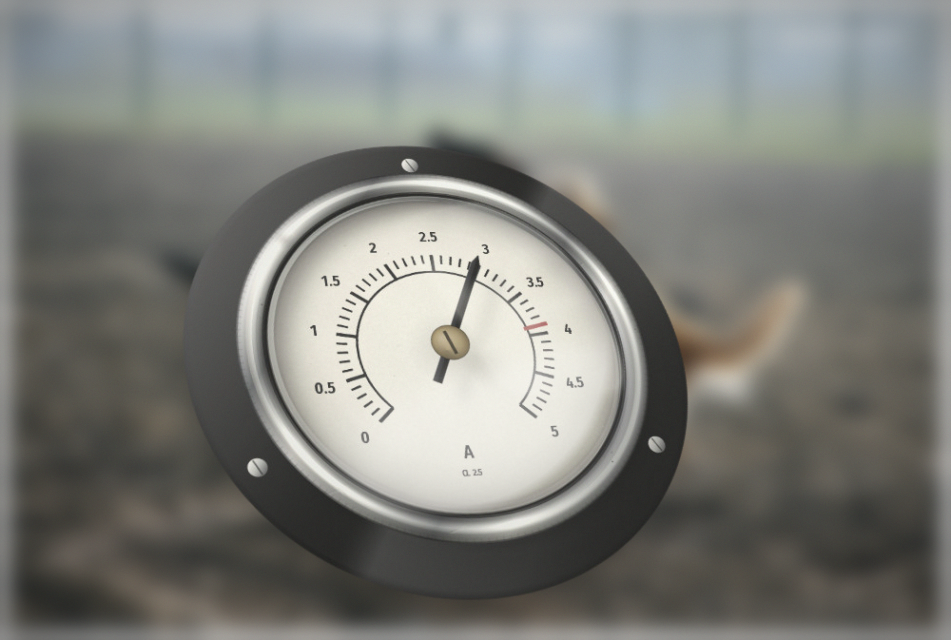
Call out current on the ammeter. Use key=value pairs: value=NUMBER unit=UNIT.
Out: value=2.95 unit=A
